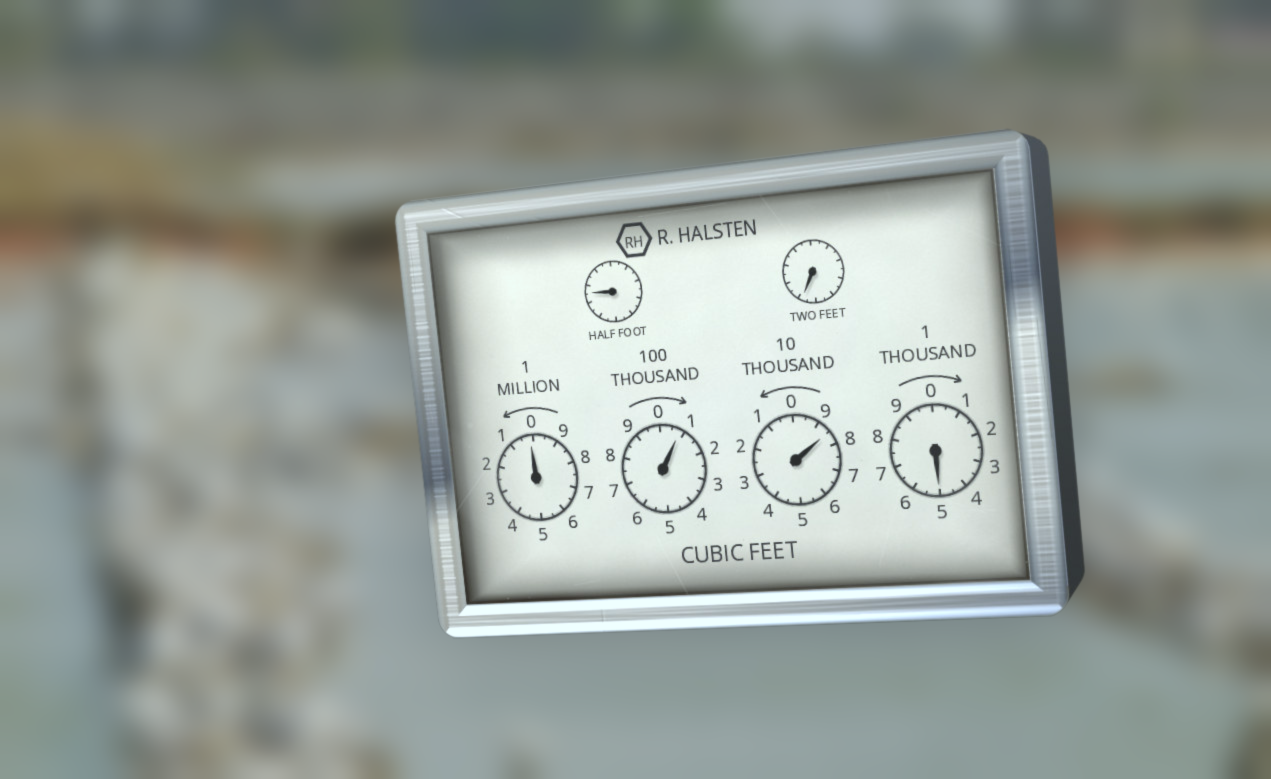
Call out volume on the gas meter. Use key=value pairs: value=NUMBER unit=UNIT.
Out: value=8500 unit=ft³
